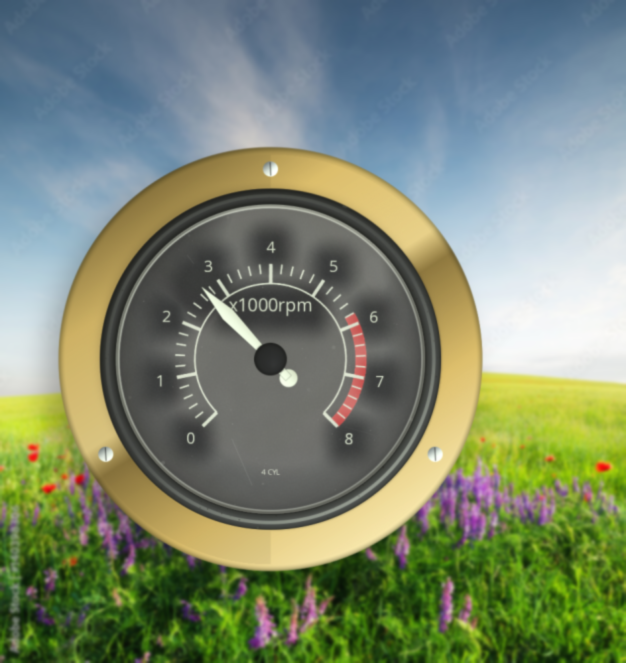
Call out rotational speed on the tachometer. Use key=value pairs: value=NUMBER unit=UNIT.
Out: value=2700 unit=rpm
